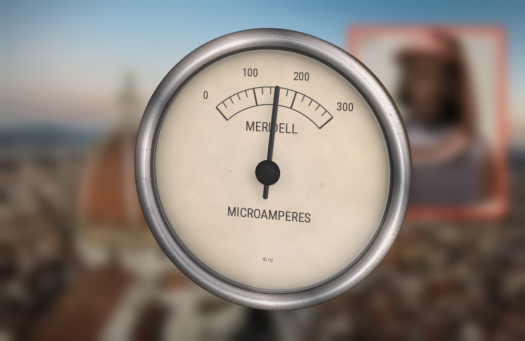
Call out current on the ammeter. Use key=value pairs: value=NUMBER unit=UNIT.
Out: value=160 unit=µA
